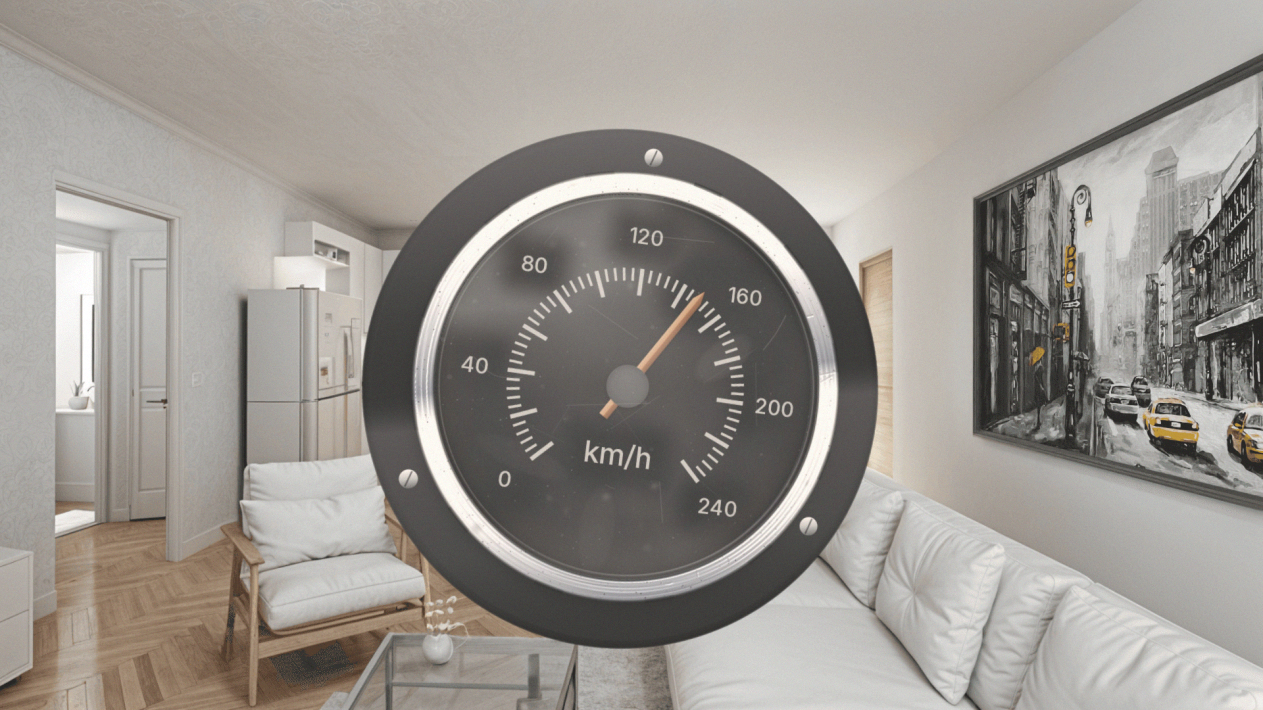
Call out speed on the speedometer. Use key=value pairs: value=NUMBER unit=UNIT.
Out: value=148 unit=km/h
